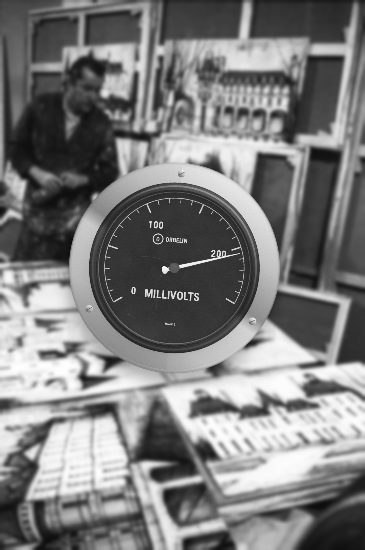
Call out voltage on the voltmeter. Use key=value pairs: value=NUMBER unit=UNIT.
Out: value=205 unit=mV
